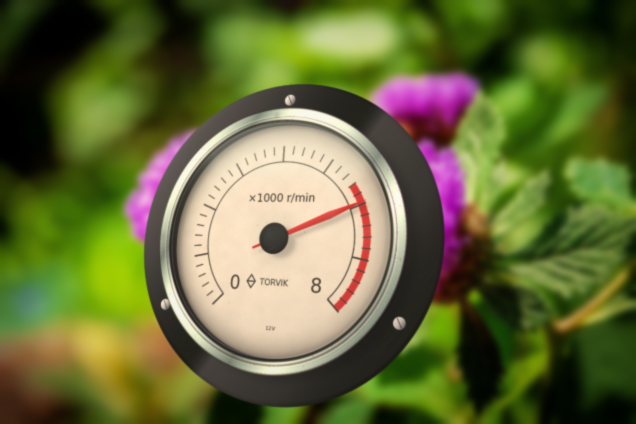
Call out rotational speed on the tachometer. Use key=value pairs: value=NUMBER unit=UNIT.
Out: value=6000 unit=rpm
